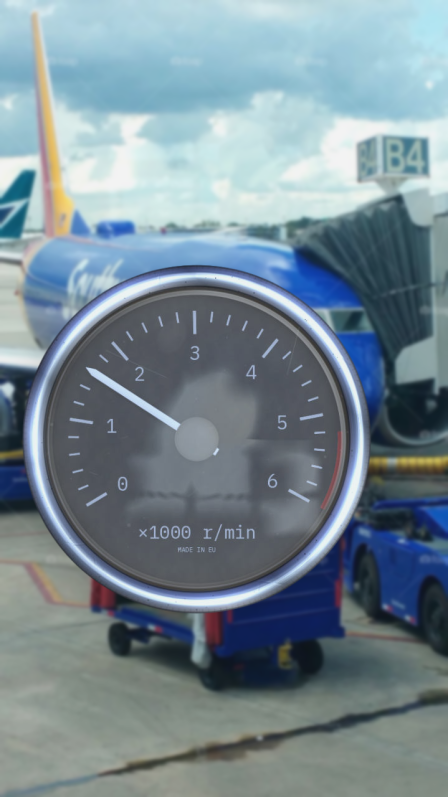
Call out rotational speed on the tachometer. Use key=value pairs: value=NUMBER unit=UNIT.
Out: value=1600 unit=rpm
